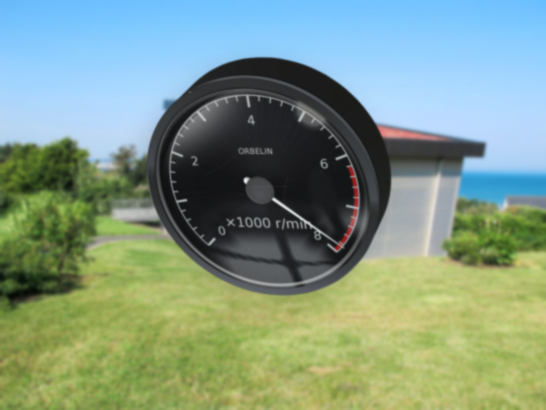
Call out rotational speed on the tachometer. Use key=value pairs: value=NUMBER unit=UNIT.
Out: value=7800 unit=rpm
